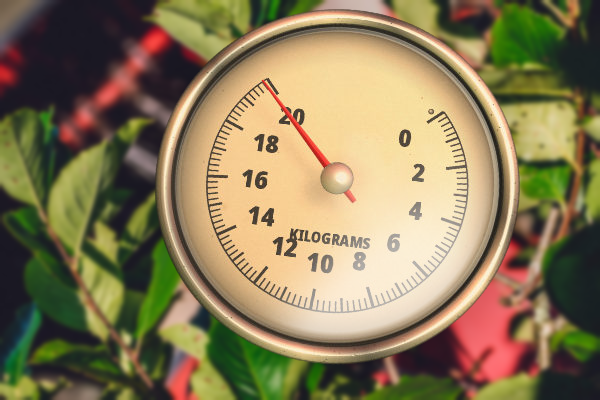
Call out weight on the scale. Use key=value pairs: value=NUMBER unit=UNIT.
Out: value=19.8 unit=kg
